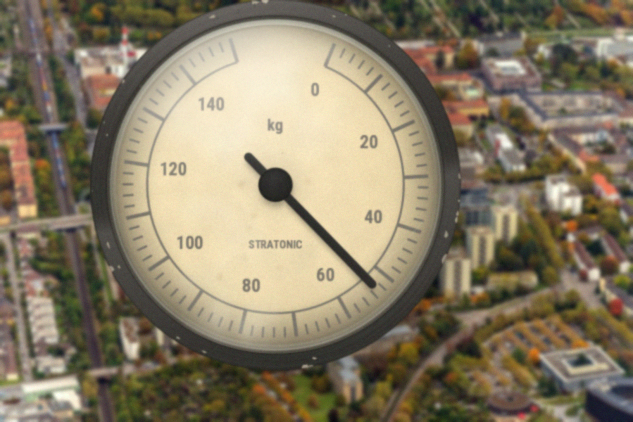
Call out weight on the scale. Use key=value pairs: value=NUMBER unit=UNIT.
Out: value=53 unit=kg
